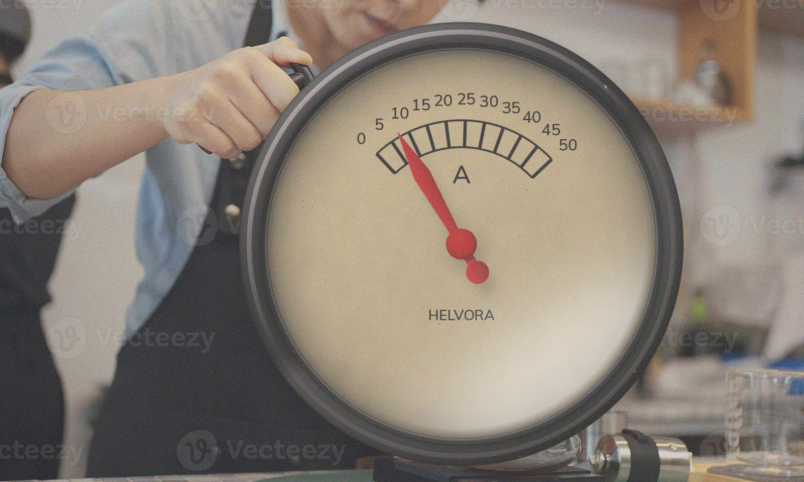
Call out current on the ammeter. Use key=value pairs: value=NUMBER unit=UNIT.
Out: value=7.5 unit=A
